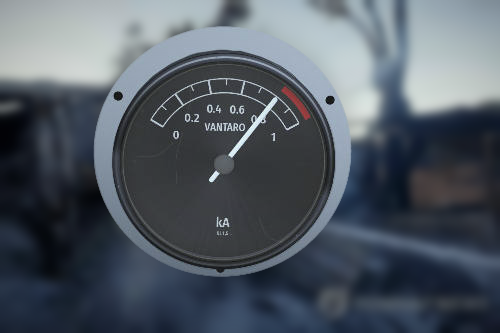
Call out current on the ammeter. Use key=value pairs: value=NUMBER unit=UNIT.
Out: value=0.8 unit=kA
